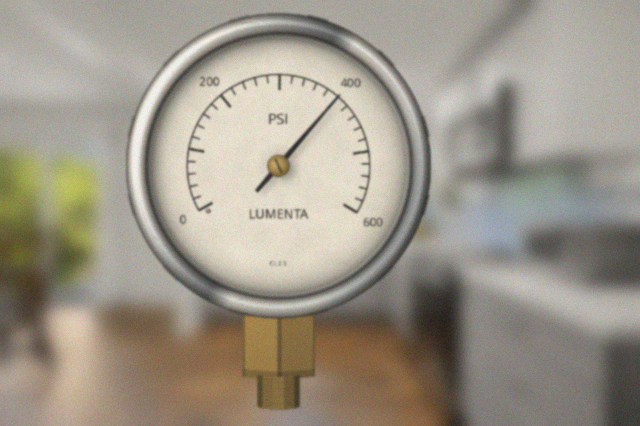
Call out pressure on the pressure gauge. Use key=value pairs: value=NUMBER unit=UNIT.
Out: value=400 unit=psi
